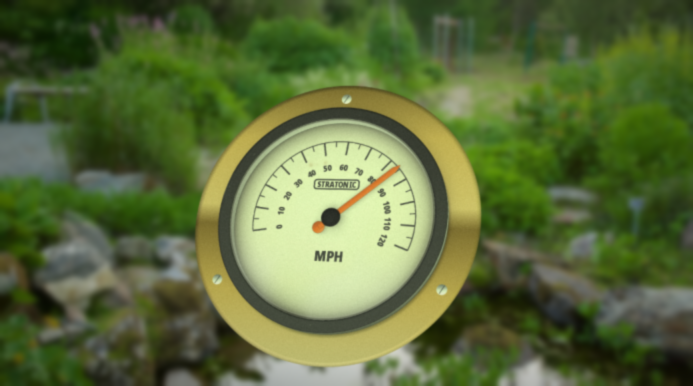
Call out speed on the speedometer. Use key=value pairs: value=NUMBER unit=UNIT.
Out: value=85 unit=mph
